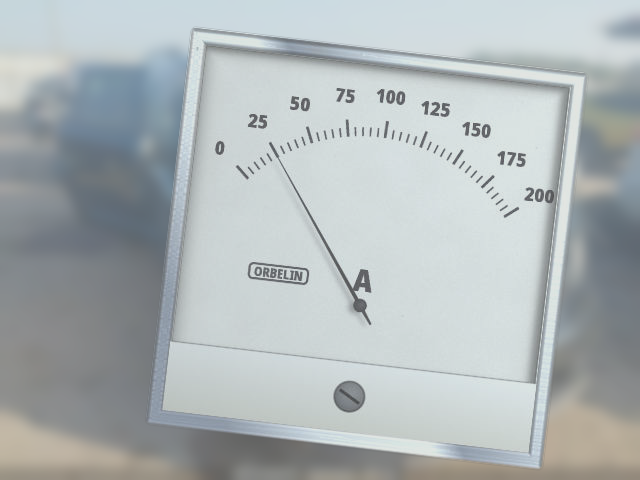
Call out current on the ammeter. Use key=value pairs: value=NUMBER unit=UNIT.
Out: value=25 unit=A
